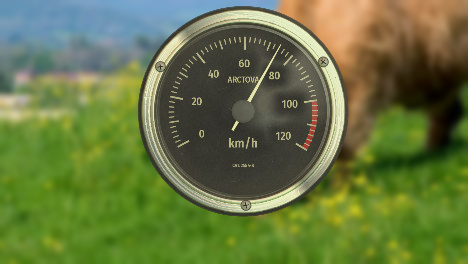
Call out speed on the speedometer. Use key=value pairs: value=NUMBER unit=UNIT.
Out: value=74 unit=km/h
